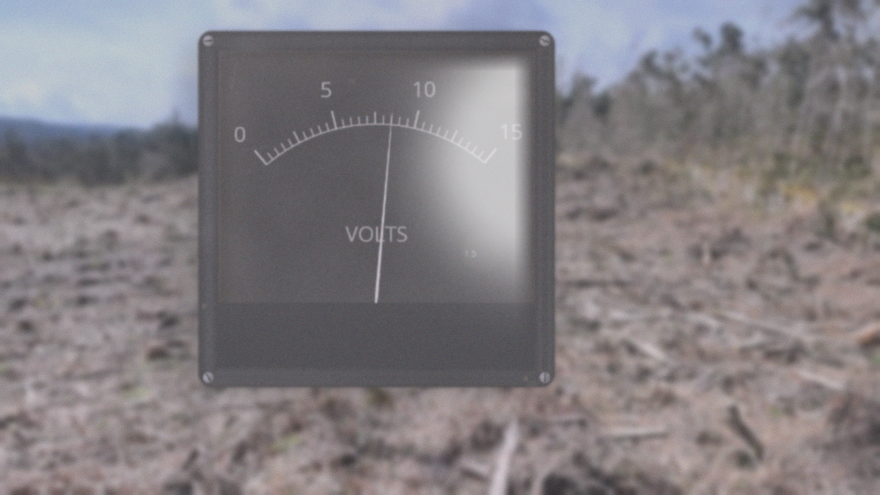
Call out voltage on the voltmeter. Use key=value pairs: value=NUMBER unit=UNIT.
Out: value=8.5 unit=V
